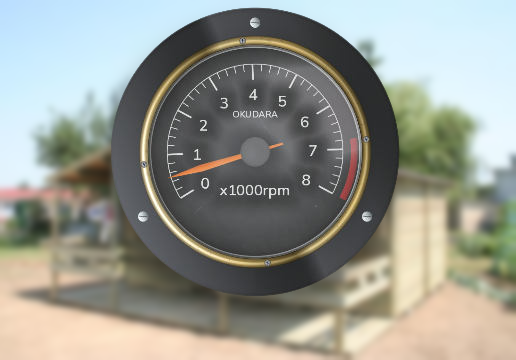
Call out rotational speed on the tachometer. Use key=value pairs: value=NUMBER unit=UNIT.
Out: value=500 unit=rpm
